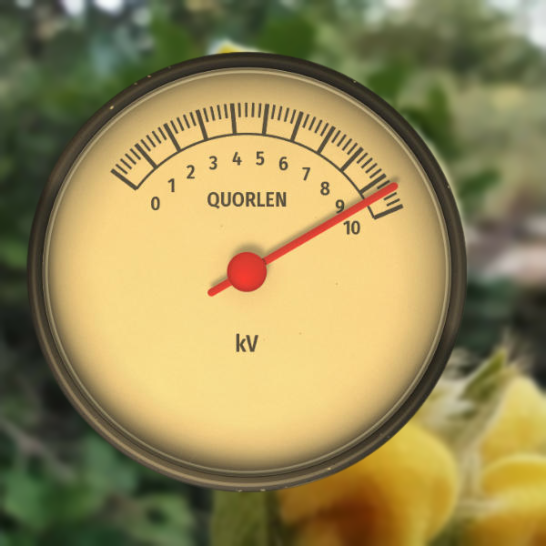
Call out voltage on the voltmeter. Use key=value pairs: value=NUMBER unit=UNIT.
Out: value=9.4 unit=kV
